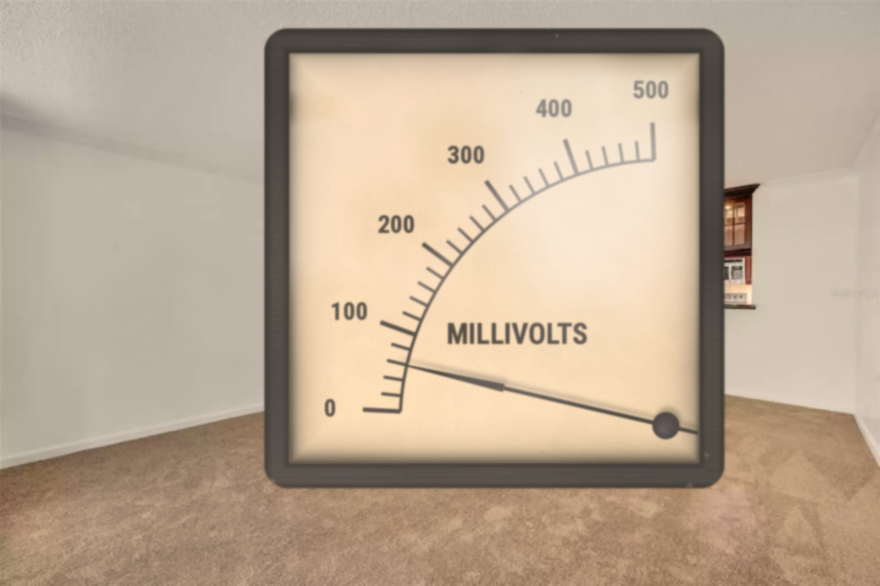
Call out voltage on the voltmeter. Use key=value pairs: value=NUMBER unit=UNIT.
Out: value=60 unit=mV
